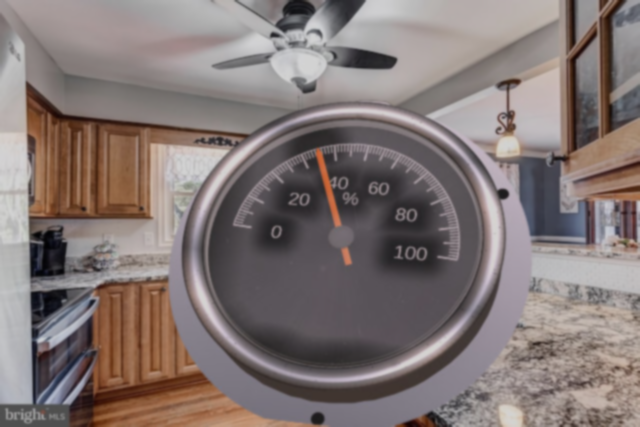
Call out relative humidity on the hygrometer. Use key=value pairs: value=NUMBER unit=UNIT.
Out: value=35 unit=%
